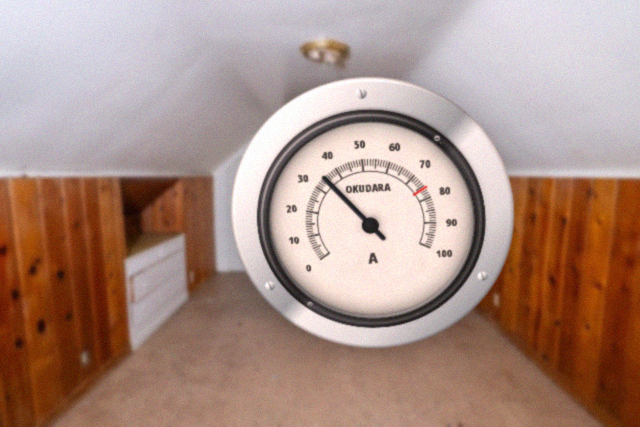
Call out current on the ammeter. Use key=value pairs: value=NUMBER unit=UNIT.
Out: value=35 unit=A
